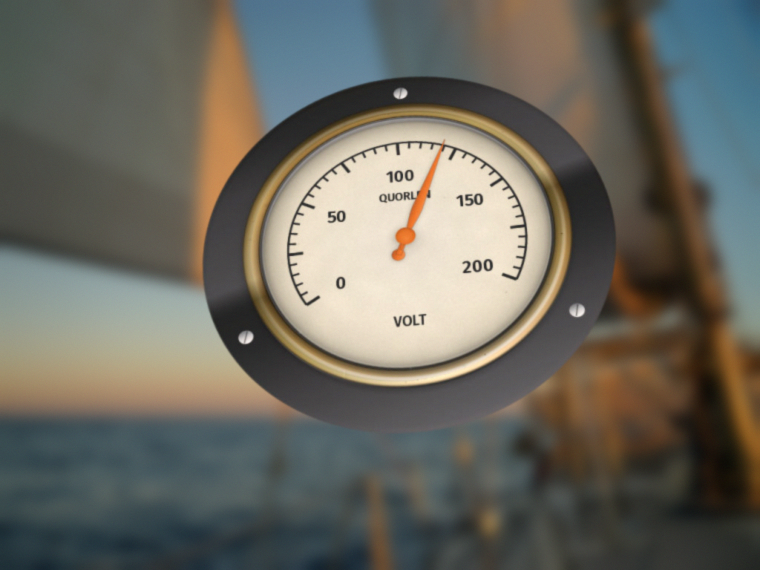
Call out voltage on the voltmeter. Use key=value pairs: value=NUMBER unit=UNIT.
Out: value=120 unit=V
